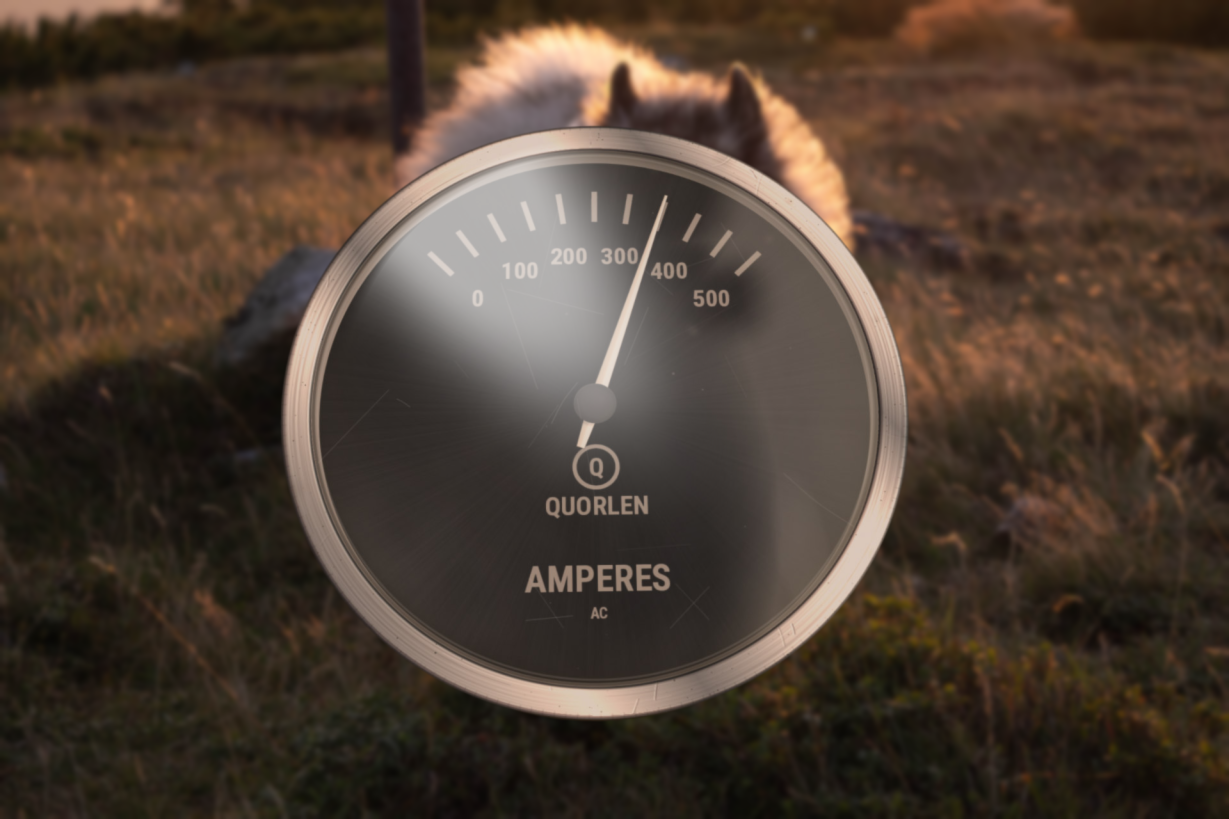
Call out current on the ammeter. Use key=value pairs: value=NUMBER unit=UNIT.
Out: value=350 unit=A
